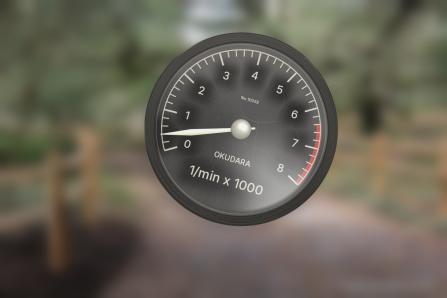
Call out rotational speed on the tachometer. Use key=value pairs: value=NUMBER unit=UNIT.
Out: value=400 unit=rpm
